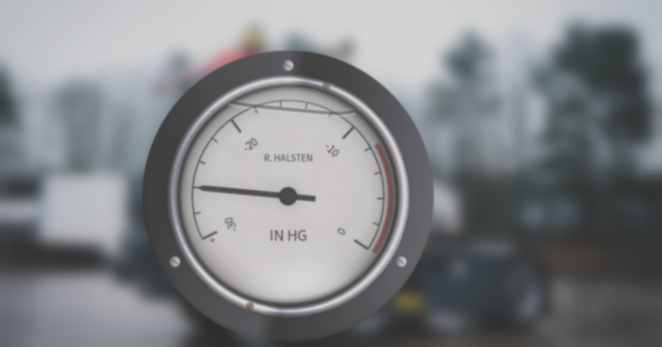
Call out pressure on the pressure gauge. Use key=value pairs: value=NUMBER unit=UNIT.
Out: value=-26 unit=inHg
